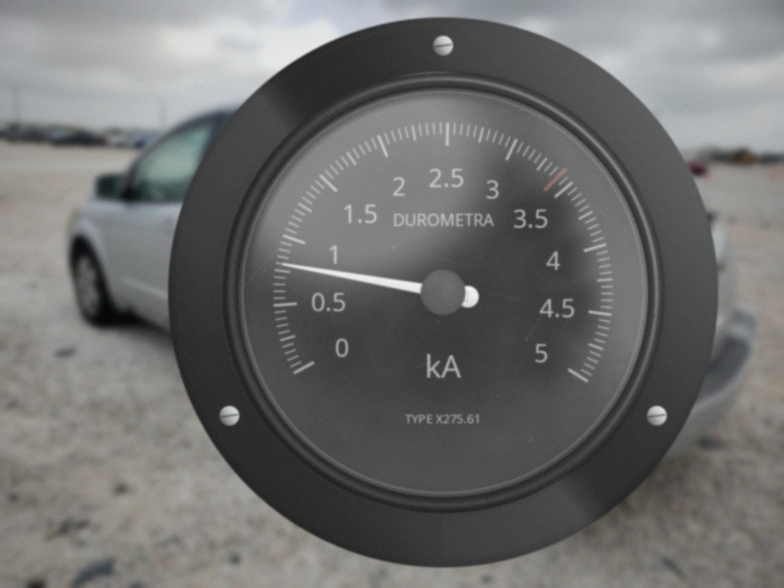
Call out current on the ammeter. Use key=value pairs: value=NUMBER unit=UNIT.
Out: value=0.8 unit=kA
